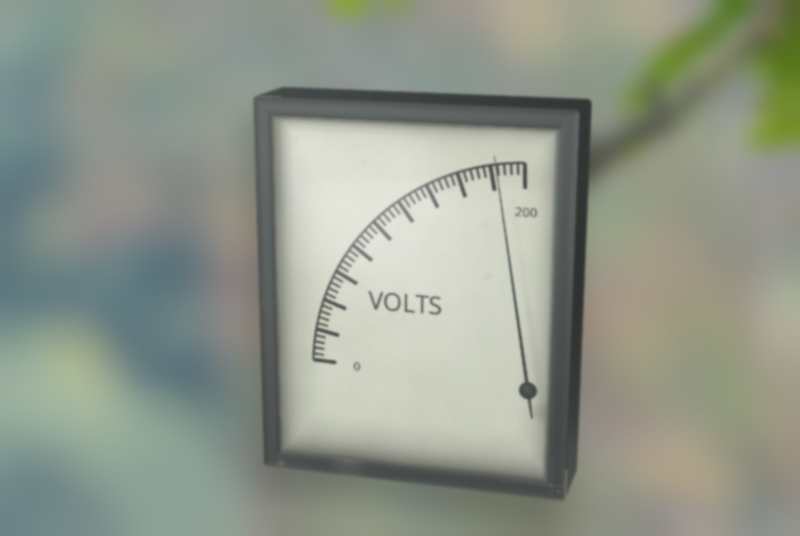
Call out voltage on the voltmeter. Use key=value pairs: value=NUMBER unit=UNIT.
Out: value=184 unit=V
